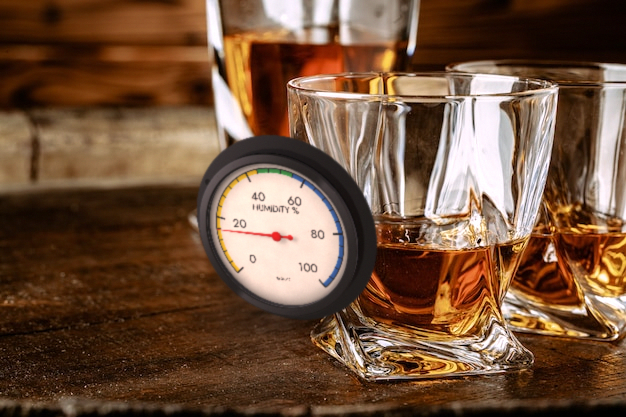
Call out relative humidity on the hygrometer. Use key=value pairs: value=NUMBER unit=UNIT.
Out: value=16 unit=%
